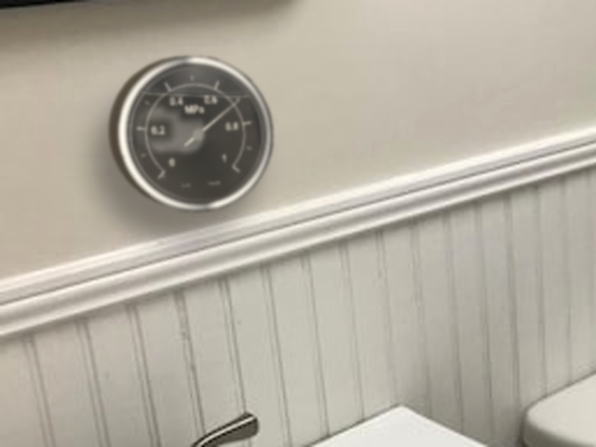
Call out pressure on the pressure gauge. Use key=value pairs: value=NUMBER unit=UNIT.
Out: value=0.7 unit=MPa
